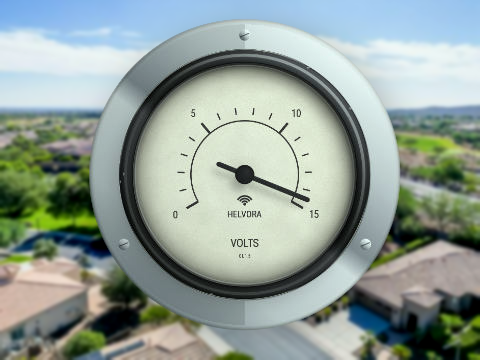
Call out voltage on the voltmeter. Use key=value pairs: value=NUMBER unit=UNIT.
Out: value=14.5 unit=V
